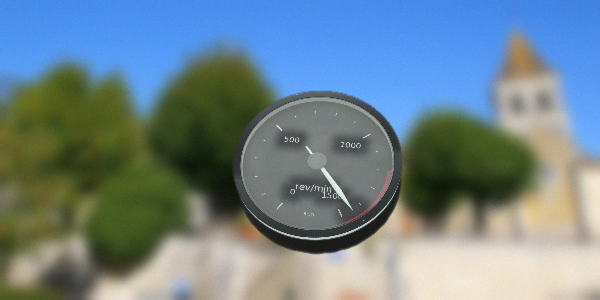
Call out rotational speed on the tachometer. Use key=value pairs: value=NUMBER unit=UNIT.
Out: value=1450 unit=rpm
